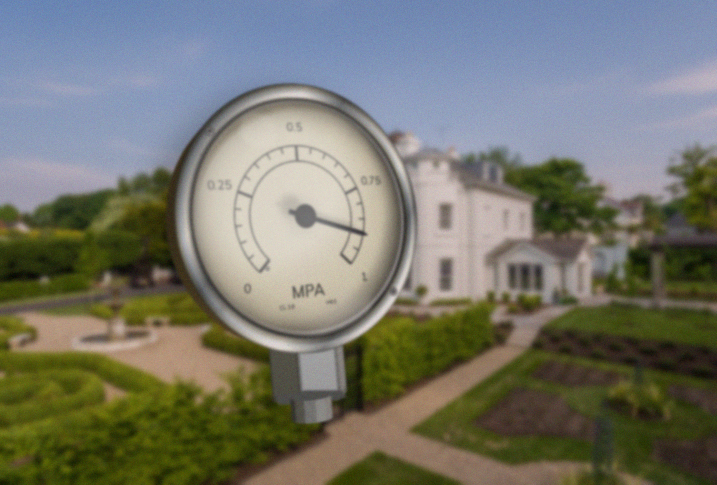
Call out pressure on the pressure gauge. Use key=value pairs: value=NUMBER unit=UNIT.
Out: value=0.9 unit=MPa
